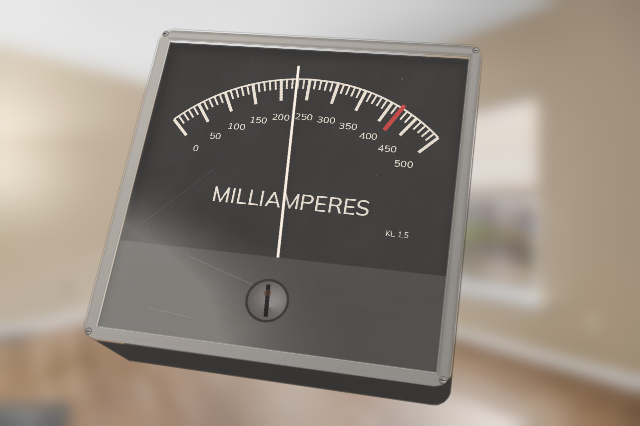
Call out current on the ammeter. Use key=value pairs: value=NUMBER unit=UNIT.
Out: value=230 unit=mA
